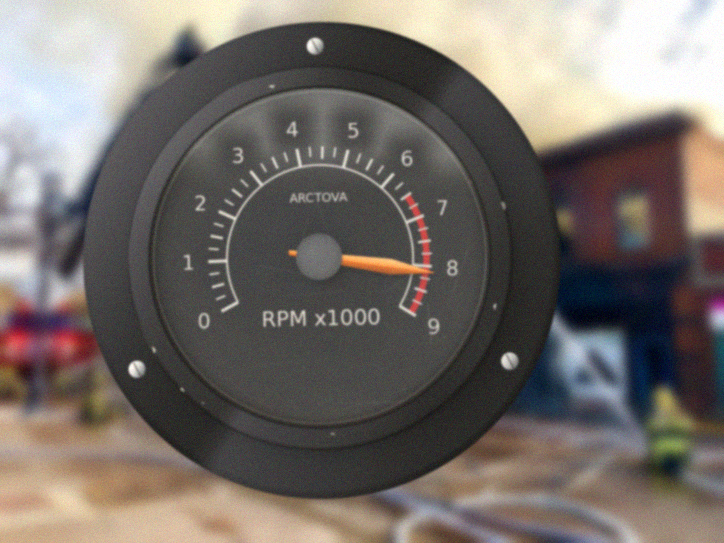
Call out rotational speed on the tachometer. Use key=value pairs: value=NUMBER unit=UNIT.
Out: value=8125 unit=rpm
